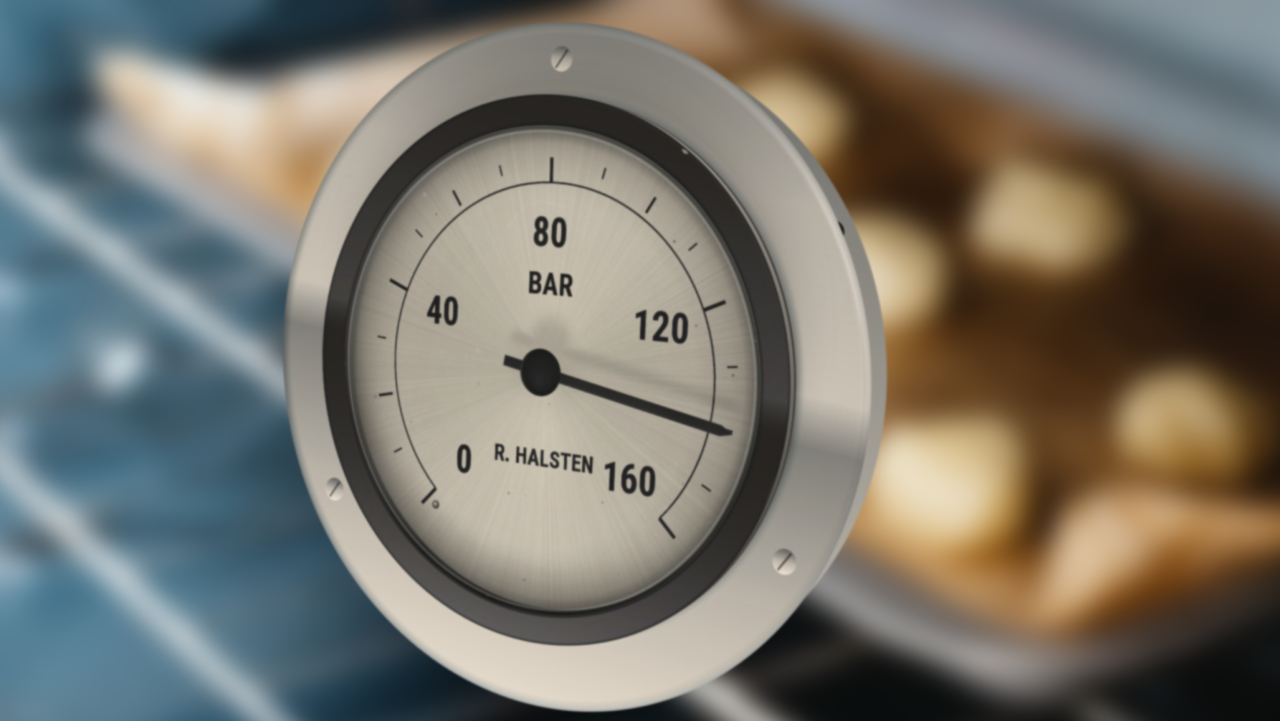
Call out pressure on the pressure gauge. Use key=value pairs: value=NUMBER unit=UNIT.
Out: value=140 unit=bar
